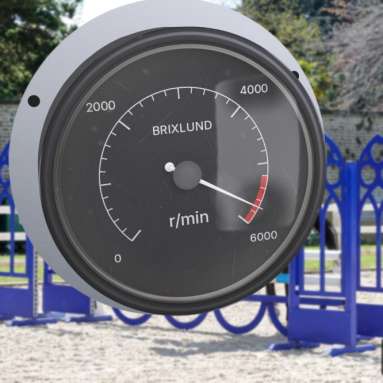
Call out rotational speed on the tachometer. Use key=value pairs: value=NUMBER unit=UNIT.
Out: value=5700 unit=rpm
